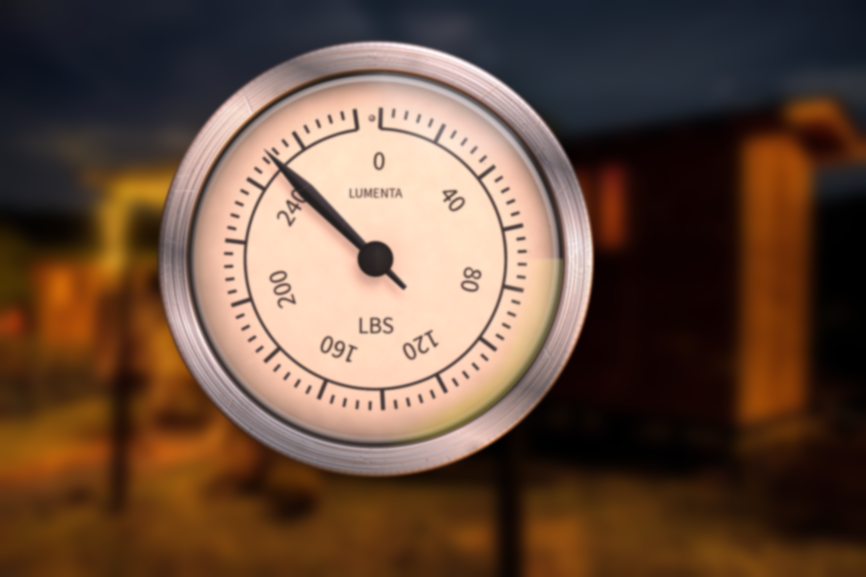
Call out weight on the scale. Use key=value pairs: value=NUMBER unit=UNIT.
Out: value=250 unit=lb
